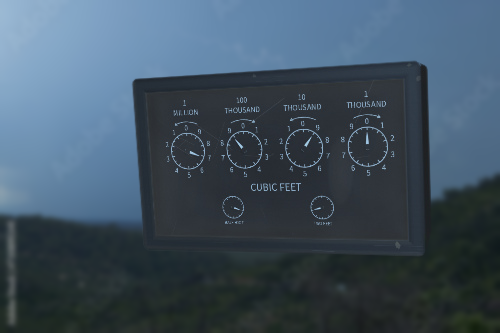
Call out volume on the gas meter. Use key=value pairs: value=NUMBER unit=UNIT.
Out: value=689000 unit=ft³
